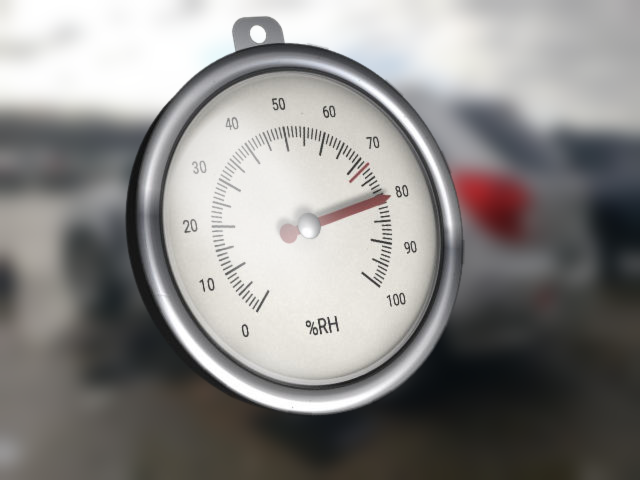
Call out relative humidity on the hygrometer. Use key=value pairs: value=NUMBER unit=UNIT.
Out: value=80 unit=%
